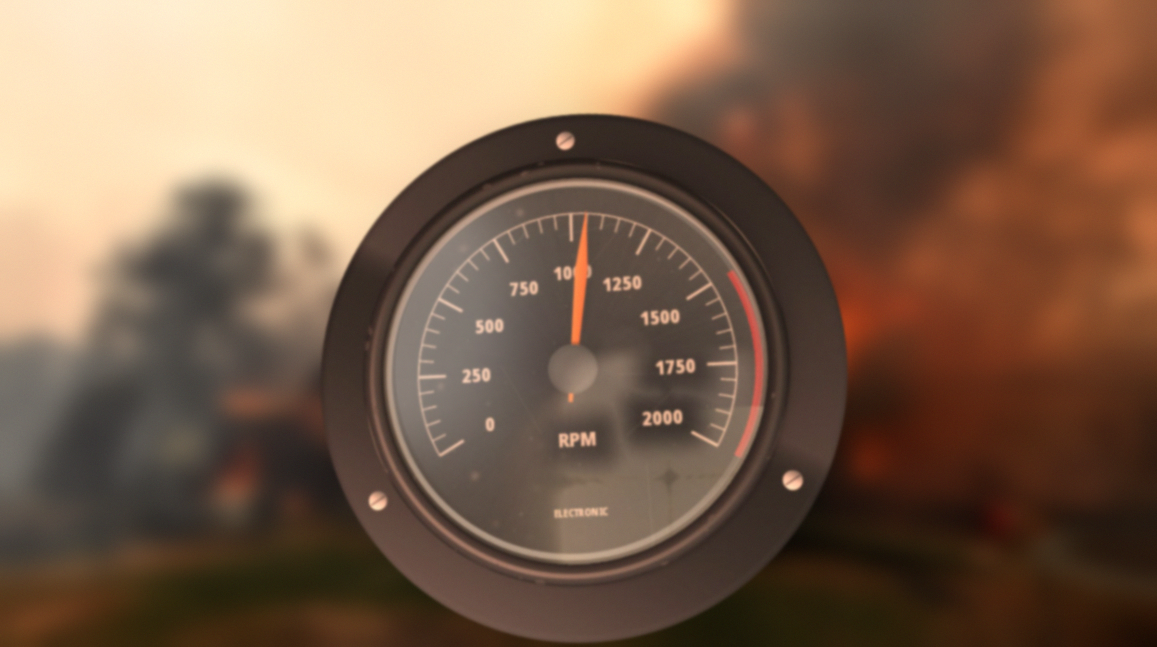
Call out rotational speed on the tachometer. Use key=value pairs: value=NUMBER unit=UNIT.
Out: value=1050 unit=rpm
